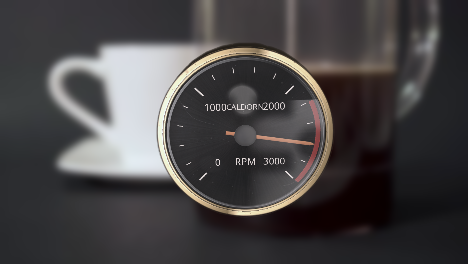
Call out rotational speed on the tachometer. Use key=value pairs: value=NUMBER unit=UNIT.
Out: value=2600 unit=rpm
